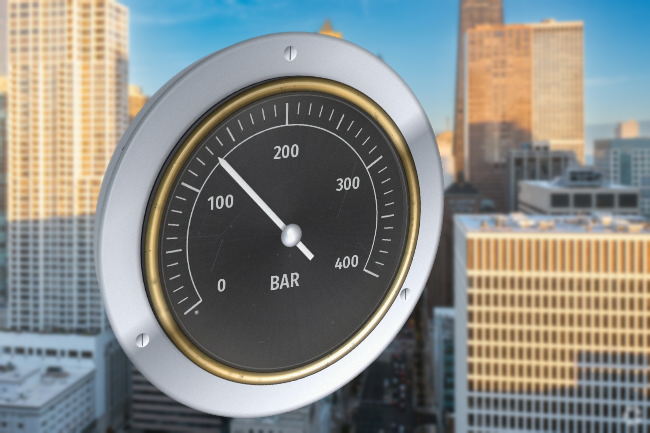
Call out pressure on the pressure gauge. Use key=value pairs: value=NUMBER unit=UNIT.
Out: value=130 unit=bar
